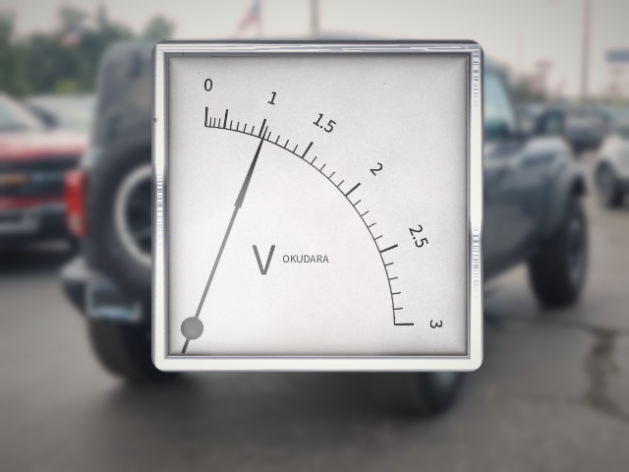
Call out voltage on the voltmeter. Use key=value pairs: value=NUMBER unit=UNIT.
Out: value=1.05 unit=V
